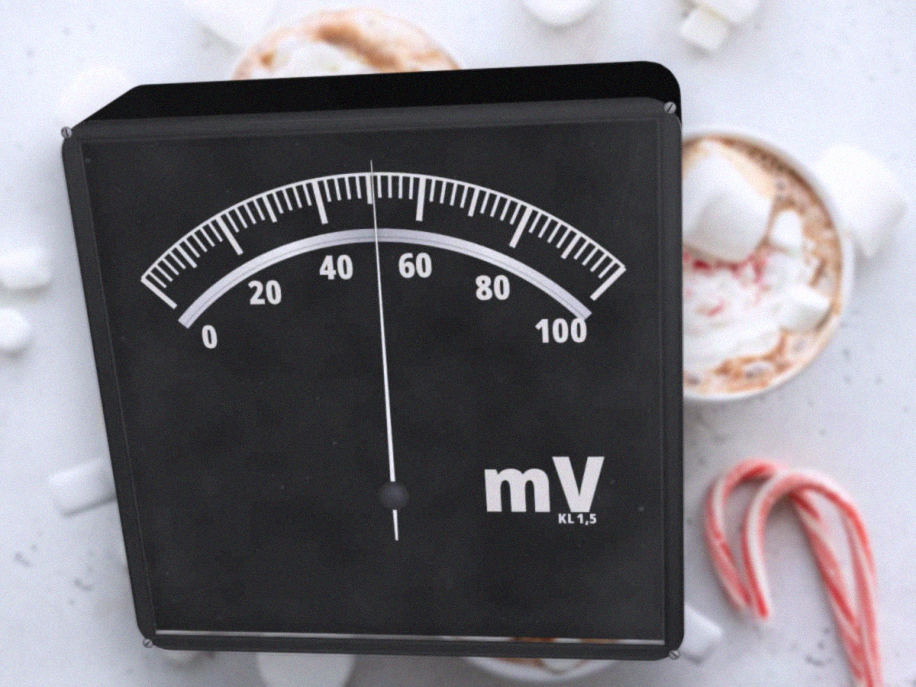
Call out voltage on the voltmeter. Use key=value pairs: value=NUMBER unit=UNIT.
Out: value=51 unit=mV
